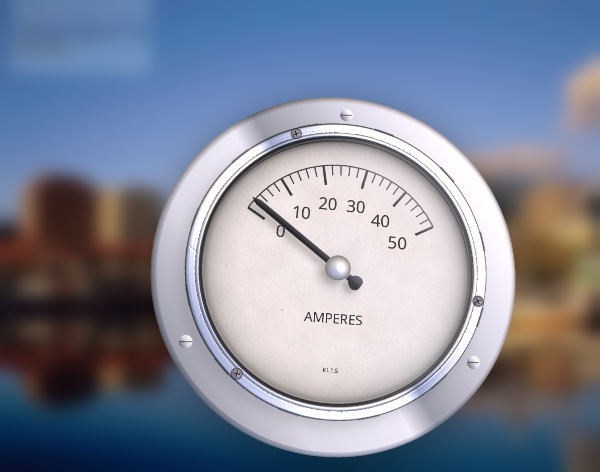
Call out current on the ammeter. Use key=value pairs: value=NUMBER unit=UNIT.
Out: value=2 unit=A
